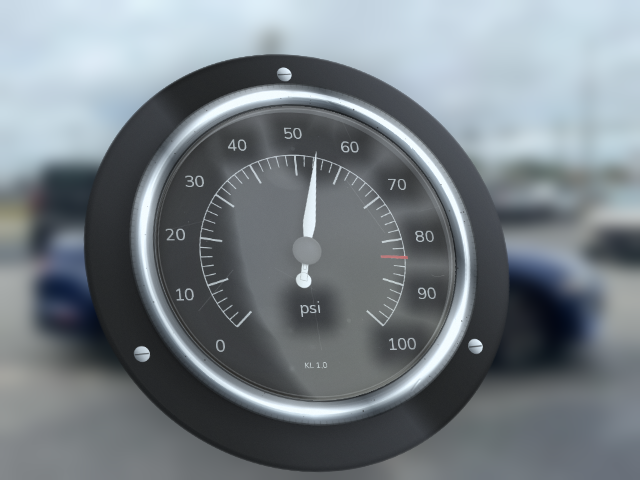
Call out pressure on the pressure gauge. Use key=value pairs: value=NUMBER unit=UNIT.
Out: value=54 unit=psi
